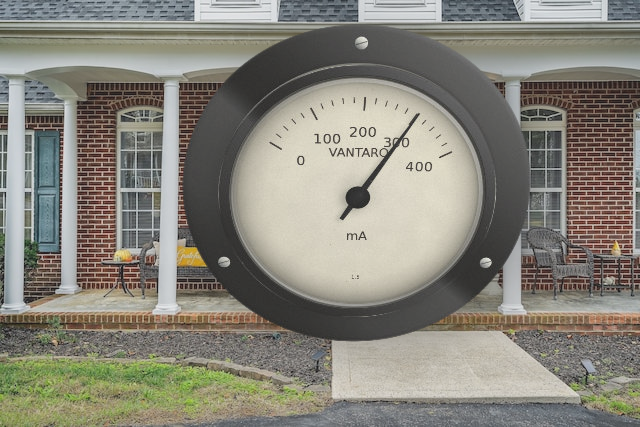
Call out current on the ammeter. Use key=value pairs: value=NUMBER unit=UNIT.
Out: value=300 unit=mA
